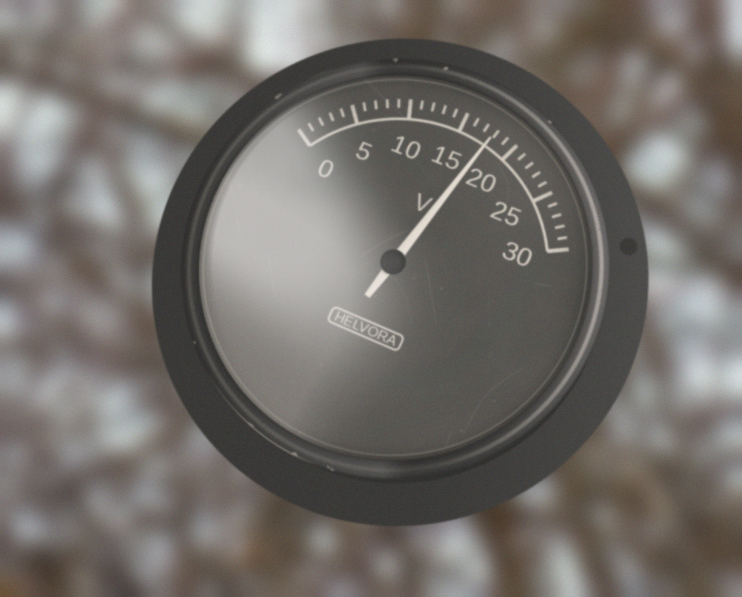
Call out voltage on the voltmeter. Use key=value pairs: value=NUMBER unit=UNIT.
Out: value=18 unit=V
